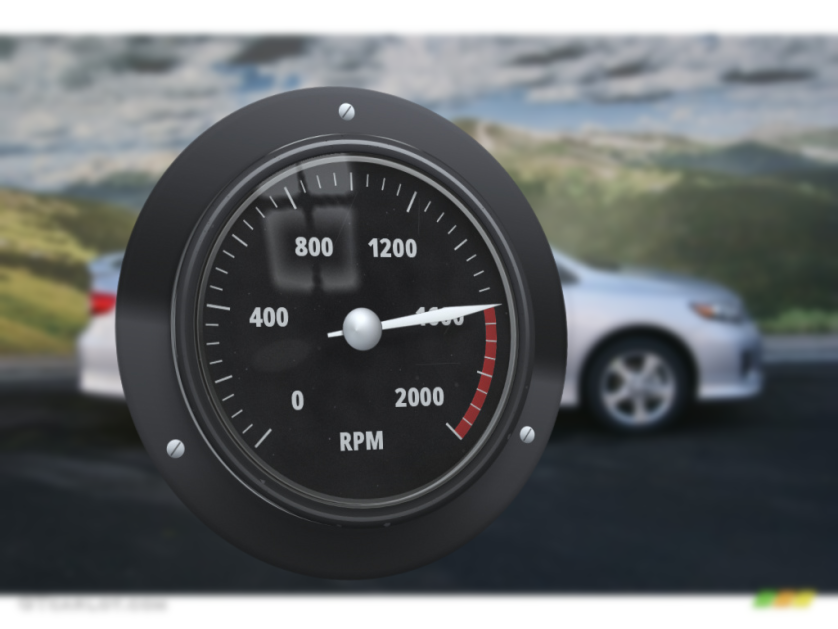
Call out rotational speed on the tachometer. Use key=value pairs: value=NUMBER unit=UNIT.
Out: value=1600 unit=rpm
